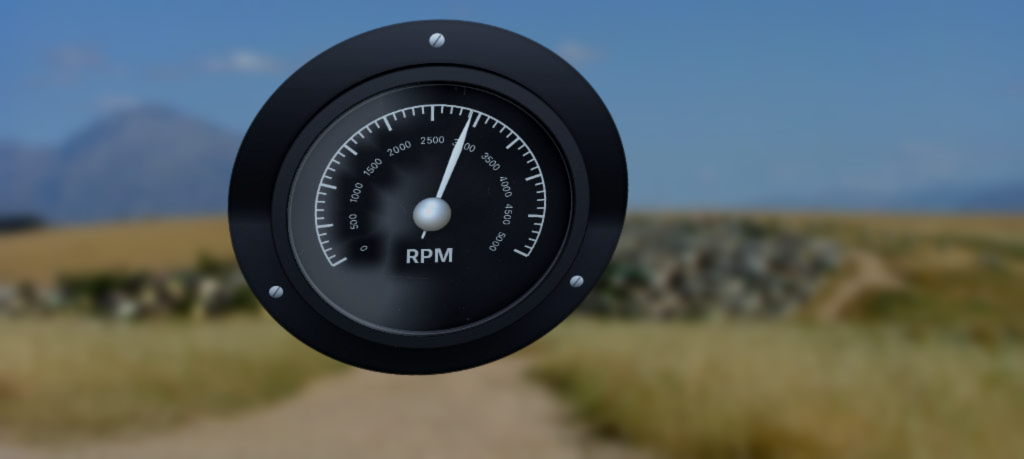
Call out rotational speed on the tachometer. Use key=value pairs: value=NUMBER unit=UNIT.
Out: value=2900 unit=rpm
